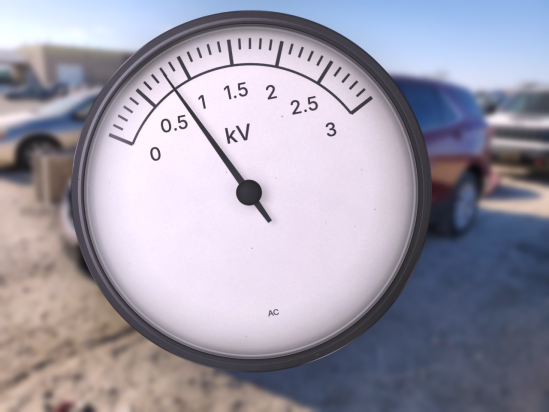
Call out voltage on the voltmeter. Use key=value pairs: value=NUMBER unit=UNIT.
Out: value=0.8 unit=kV
